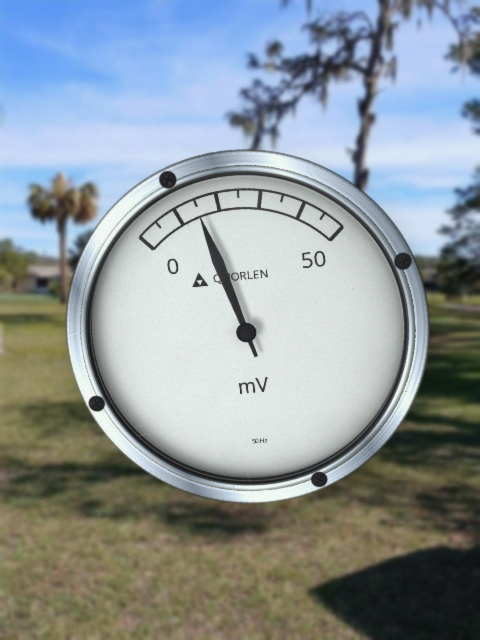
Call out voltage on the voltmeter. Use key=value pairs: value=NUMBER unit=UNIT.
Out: value=15 unit=mV
